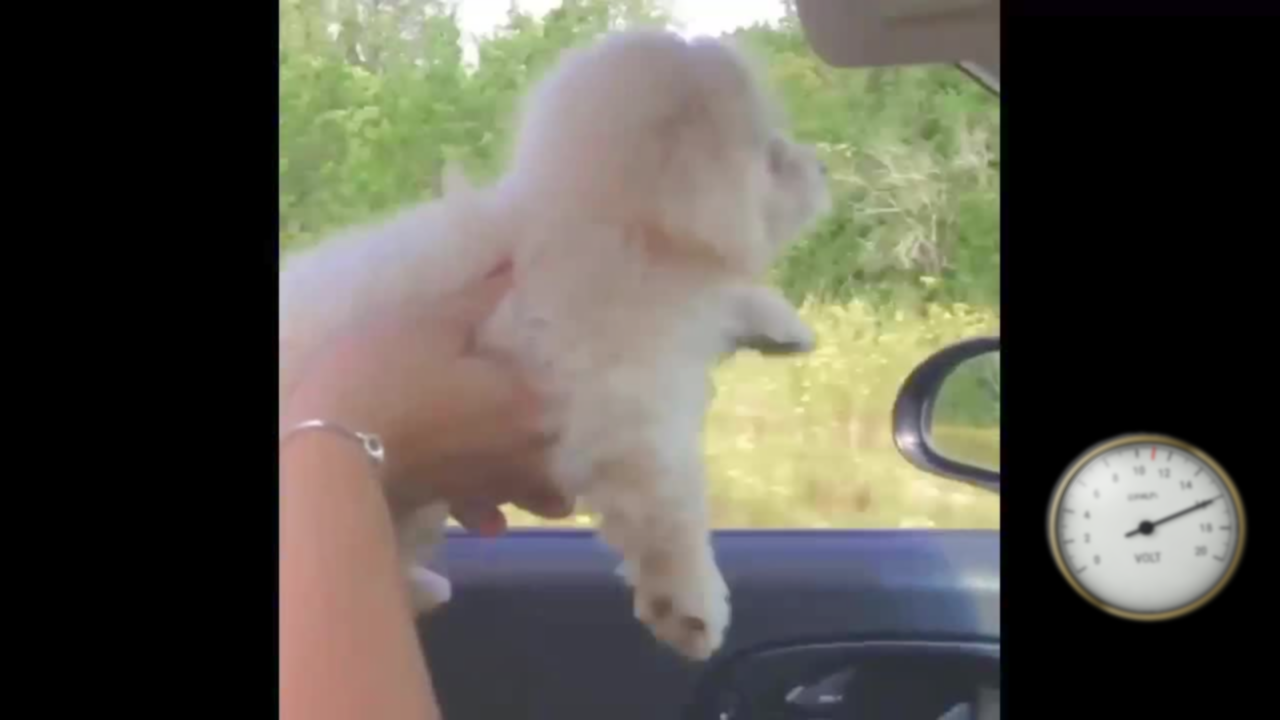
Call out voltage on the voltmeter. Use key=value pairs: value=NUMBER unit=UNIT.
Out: value=16 unit=V
